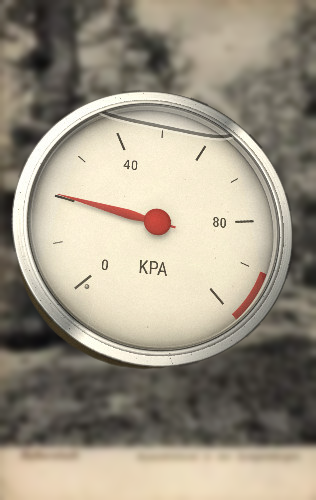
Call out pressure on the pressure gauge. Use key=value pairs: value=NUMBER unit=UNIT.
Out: value=20 unit=kPa
